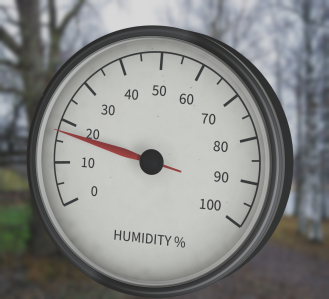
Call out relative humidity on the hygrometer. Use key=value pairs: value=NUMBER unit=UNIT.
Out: value=17.5 unit=%
